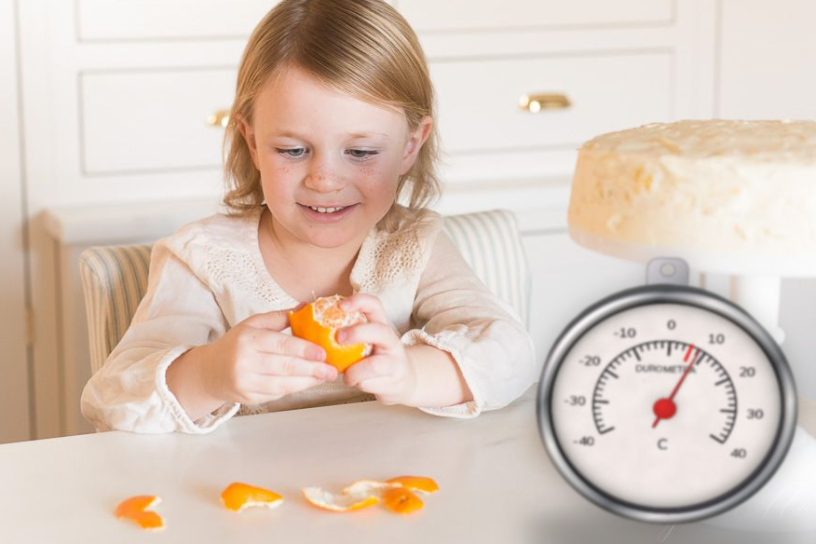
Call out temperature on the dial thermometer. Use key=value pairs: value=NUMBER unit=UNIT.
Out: value=8 unit=°C
